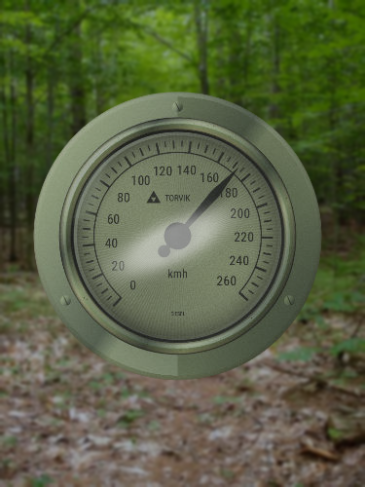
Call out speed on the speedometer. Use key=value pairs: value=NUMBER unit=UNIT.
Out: value=172.5 unit=km/h
